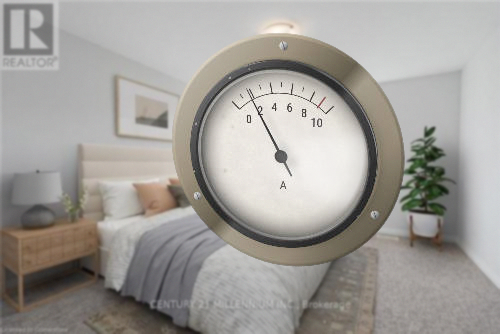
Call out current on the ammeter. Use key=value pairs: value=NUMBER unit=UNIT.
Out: value=2 unit=A
